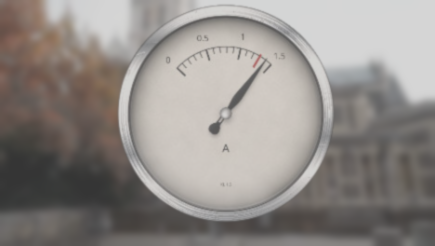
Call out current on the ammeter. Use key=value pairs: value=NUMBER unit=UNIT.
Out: value=1.4 unit=A
